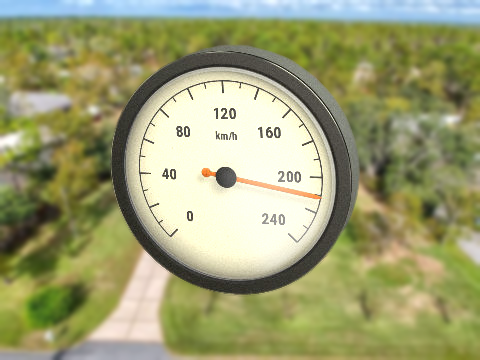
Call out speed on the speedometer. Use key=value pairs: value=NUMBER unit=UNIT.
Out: value=210 unit=km/h
